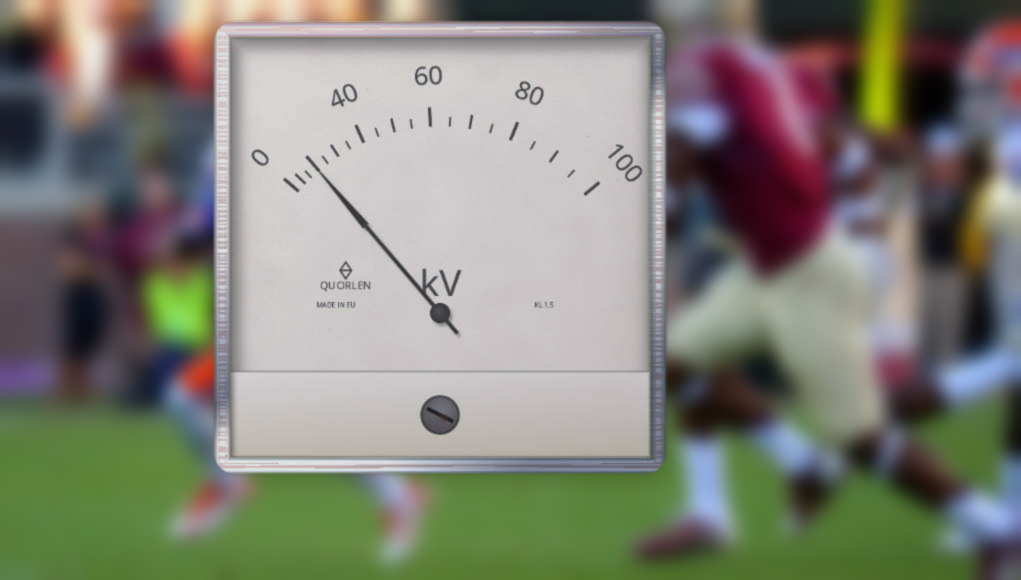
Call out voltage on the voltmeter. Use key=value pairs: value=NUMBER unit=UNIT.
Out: value=20 unit=kV
